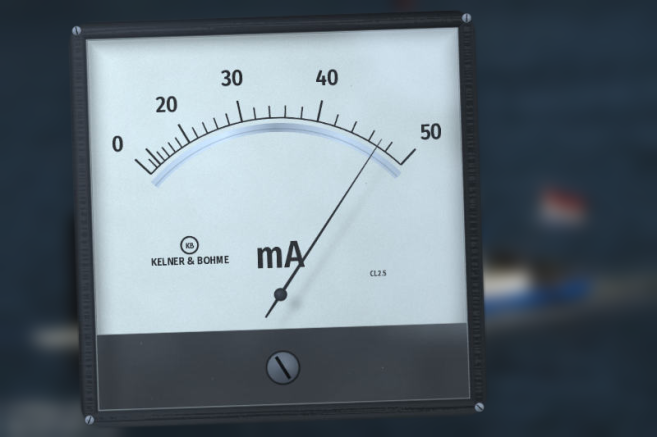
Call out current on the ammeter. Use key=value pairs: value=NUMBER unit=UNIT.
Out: value=47 unit=mA
